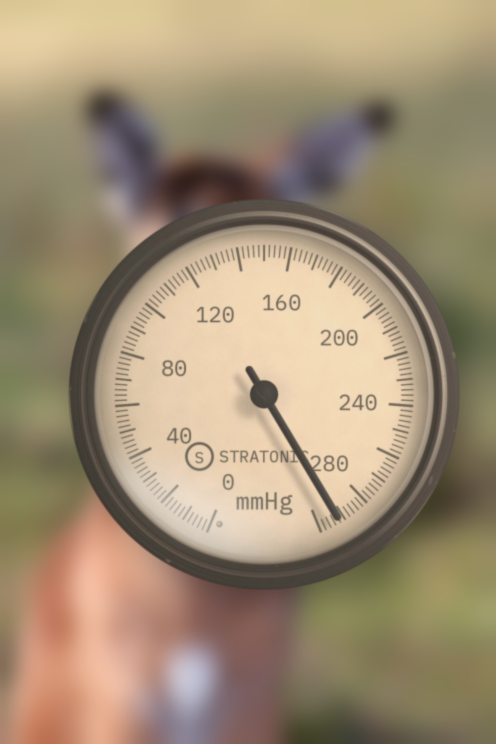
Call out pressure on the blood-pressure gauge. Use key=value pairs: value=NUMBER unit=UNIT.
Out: value=292 unit=mmHg
